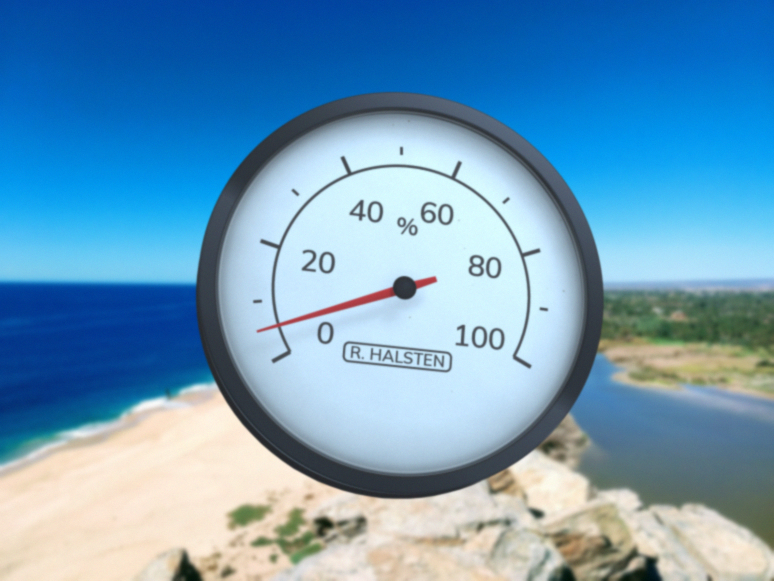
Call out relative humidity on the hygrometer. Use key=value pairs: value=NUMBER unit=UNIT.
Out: value=5 unit=%
